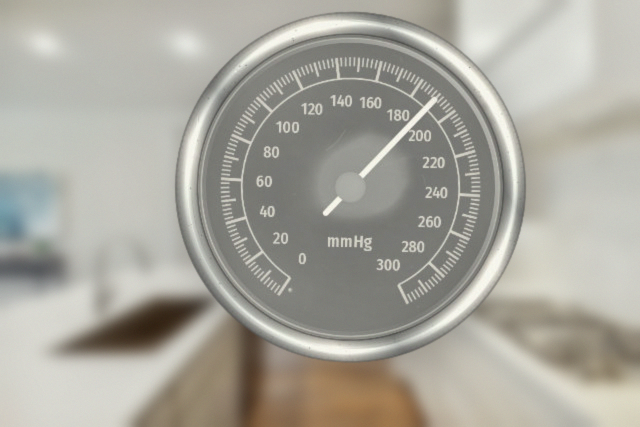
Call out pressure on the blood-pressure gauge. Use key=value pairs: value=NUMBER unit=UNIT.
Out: value=190 unit=mmHg
